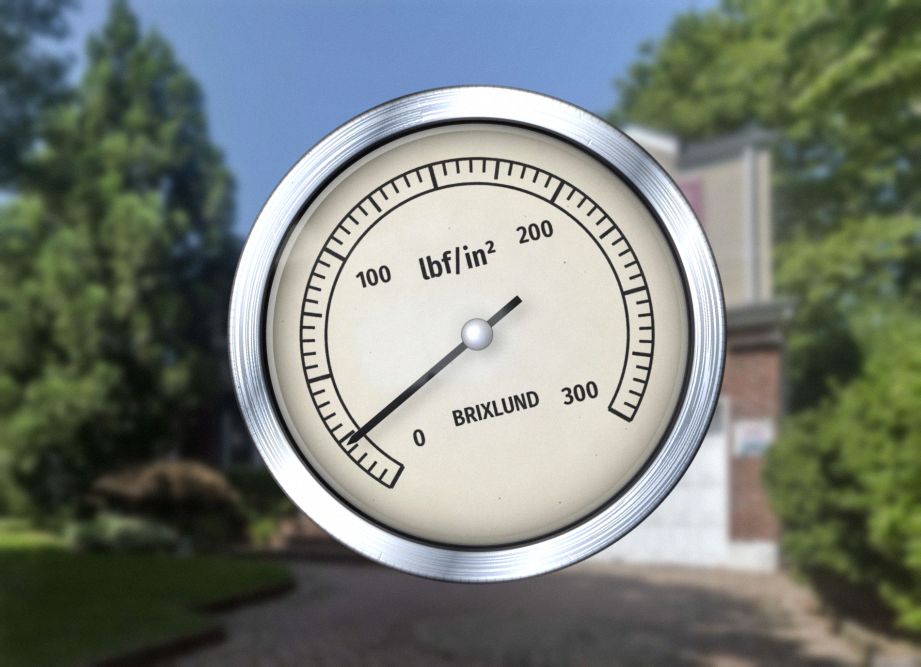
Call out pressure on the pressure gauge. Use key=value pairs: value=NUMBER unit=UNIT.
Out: value=22.5 unit=psi
